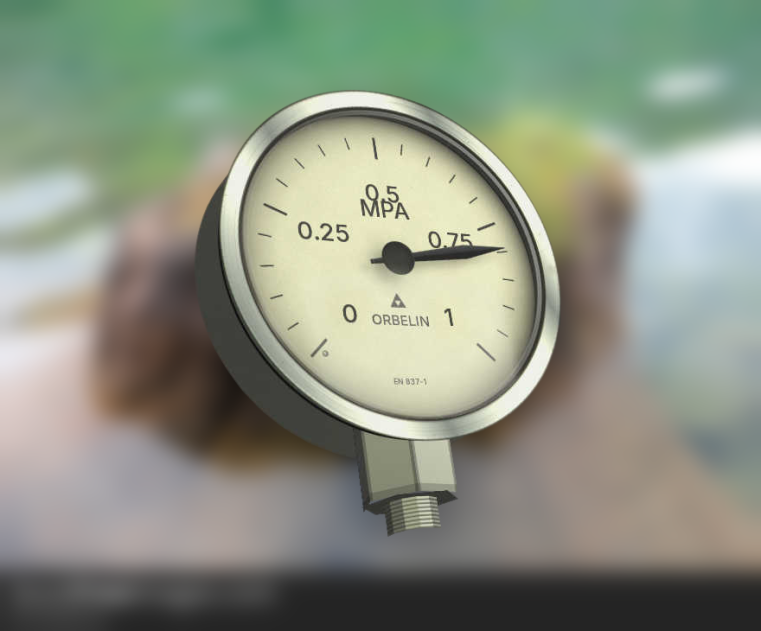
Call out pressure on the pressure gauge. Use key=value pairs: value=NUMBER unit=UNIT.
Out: value=0.8 unit=MPa
